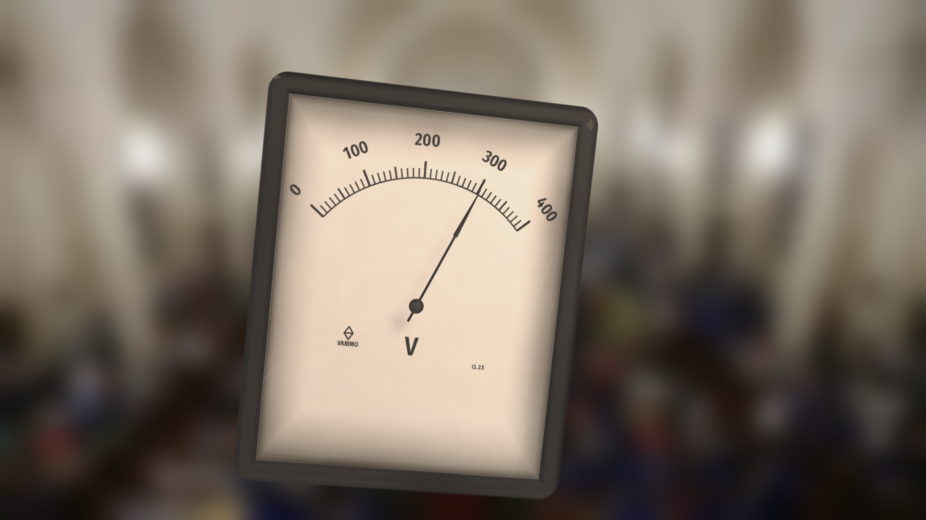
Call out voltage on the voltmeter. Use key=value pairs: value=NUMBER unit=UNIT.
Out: value=300 unit=V
